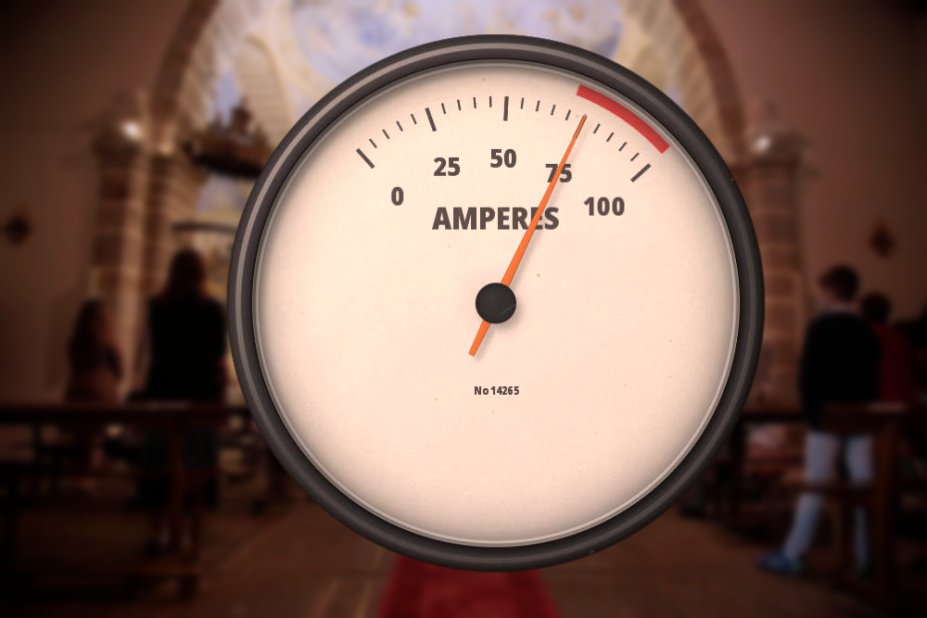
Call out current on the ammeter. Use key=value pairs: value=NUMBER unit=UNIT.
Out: value=75 unit=A
